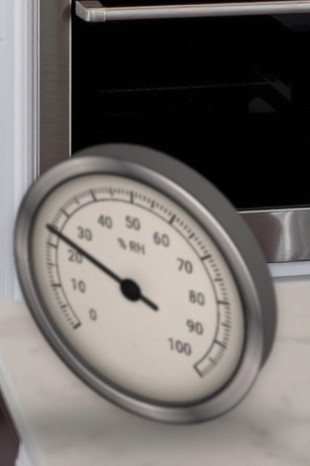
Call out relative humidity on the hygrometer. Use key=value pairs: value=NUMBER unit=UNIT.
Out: value=25 unit=%
